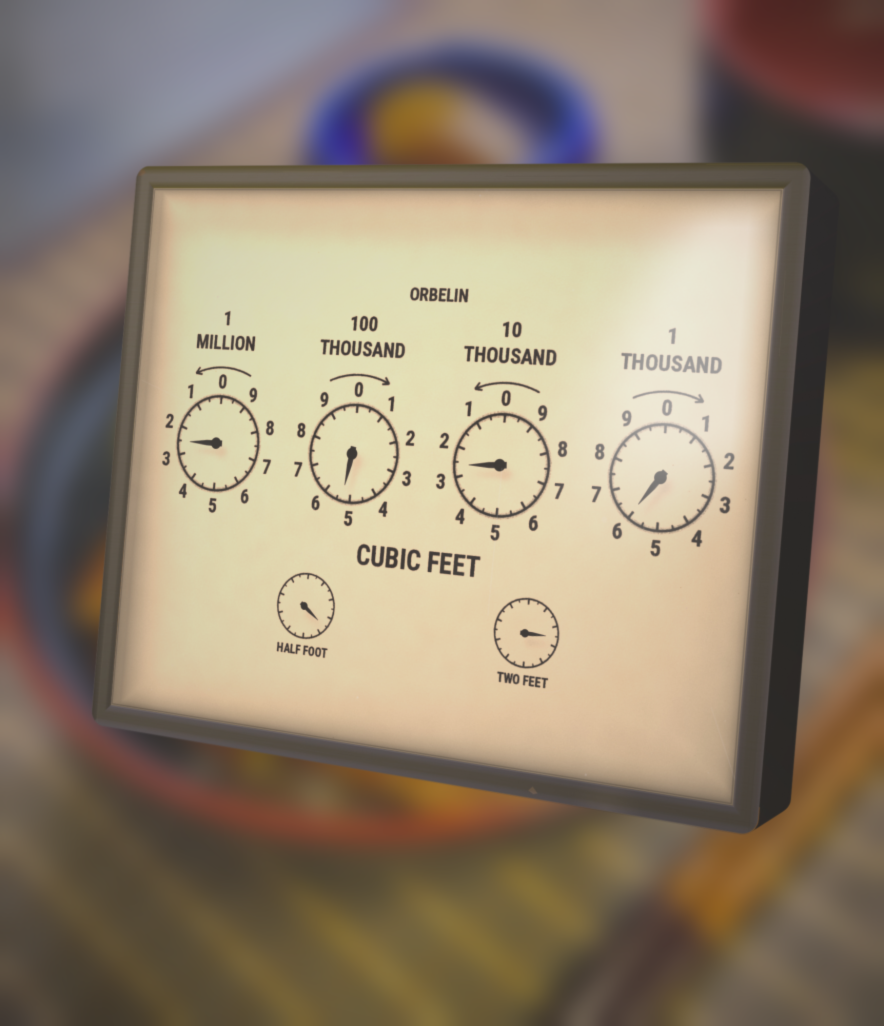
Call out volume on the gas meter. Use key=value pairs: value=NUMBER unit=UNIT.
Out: value=252600 unit=ft³
